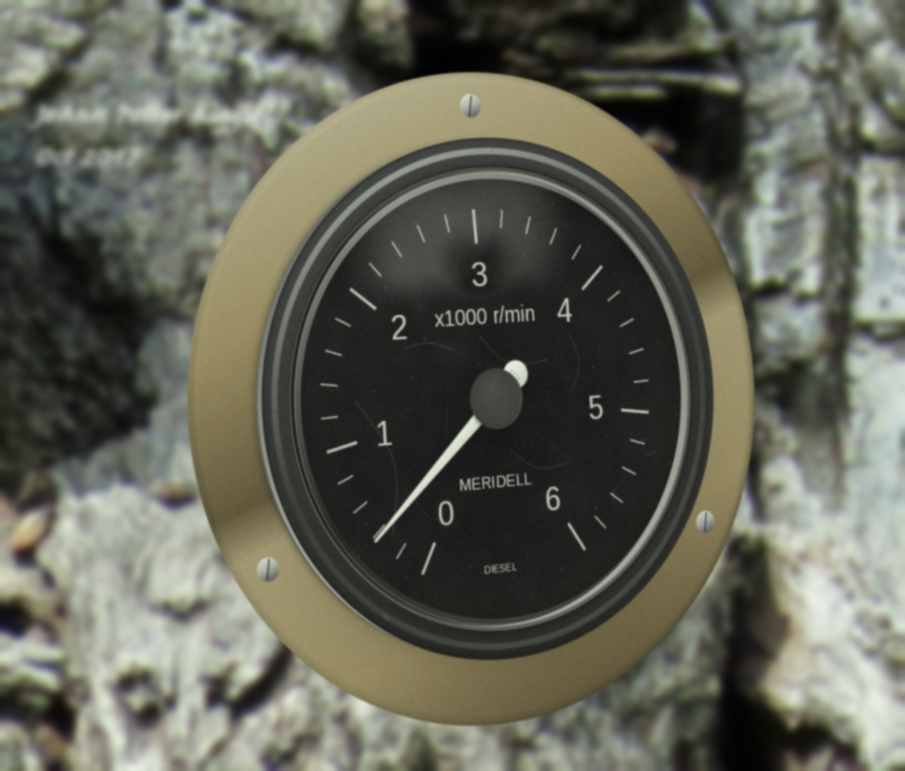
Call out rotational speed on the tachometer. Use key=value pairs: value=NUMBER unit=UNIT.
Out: value=400 unit=rpm
